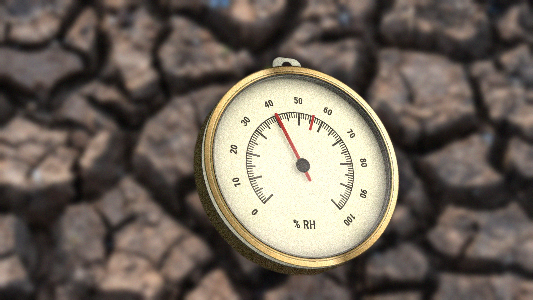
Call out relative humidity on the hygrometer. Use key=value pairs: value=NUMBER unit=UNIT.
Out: value=40 unit=%
